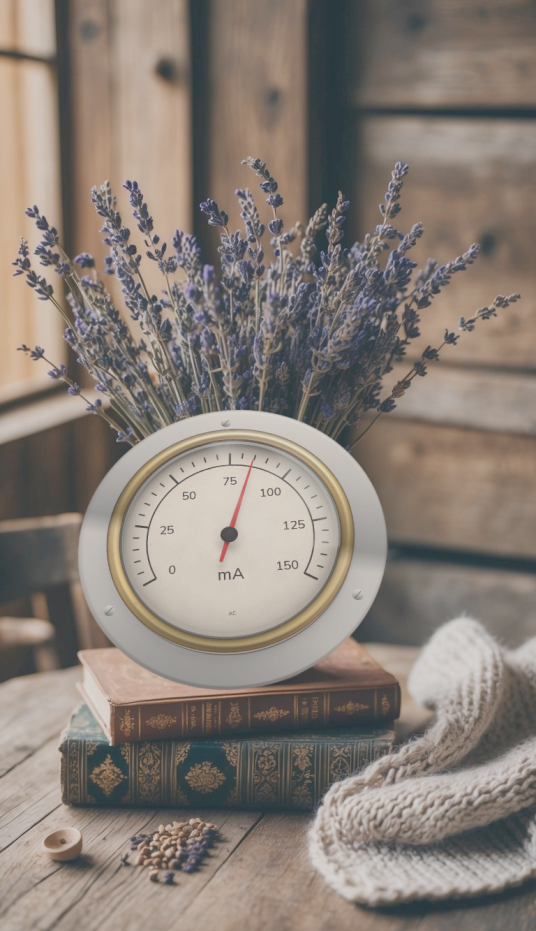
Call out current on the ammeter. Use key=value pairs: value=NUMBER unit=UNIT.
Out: value=85 unit=mA
